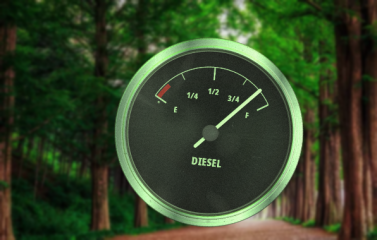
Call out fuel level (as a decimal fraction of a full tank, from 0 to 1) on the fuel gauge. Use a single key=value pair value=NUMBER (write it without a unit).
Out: value=0.875
